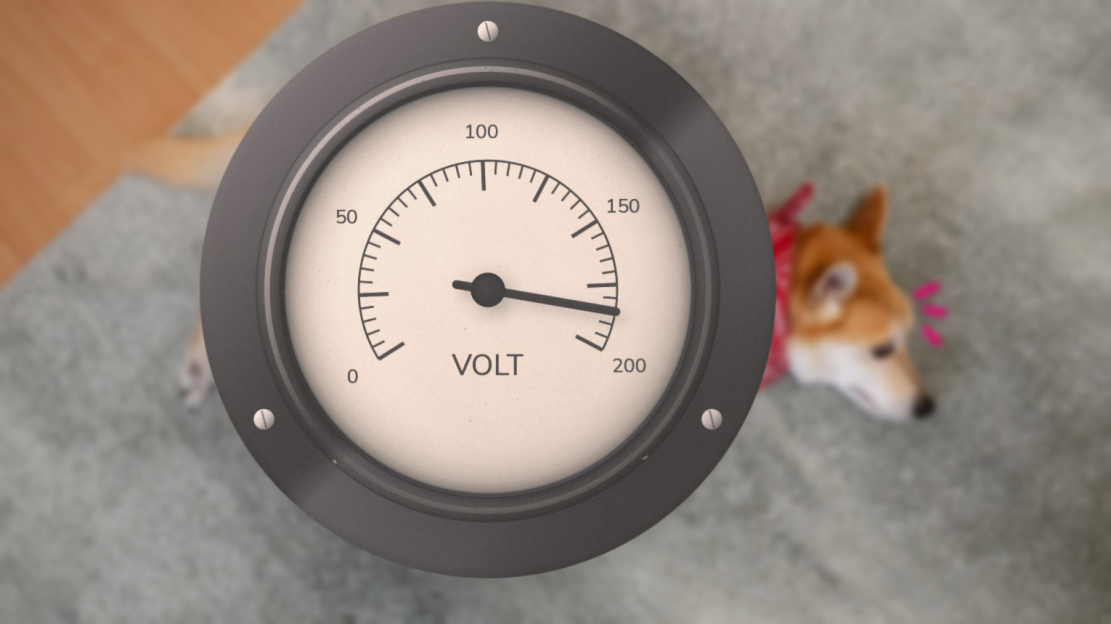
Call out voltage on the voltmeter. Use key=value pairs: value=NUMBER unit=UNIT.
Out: value=185 unit=V
